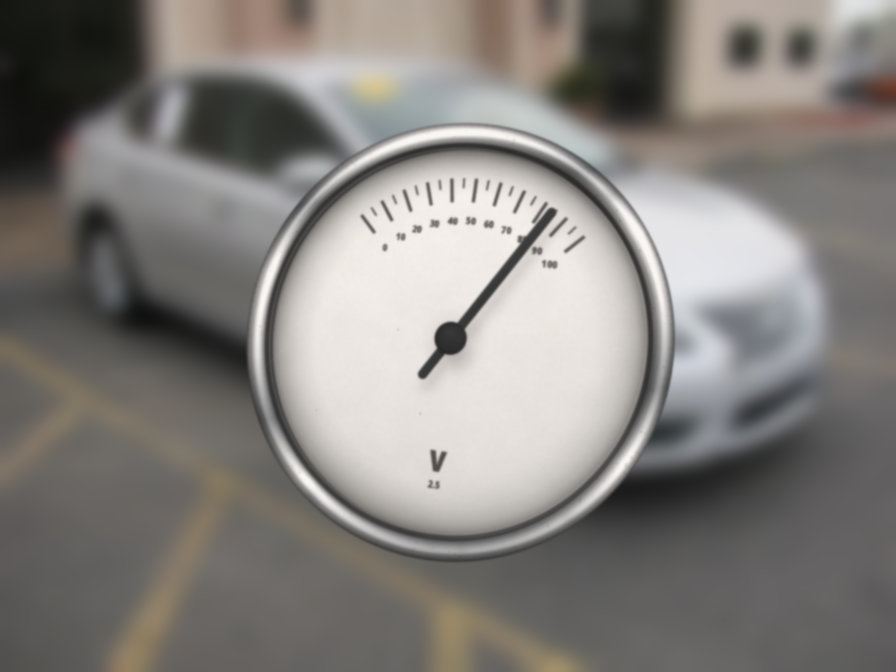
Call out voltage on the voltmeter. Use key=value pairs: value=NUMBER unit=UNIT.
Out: value=85 unit=V
